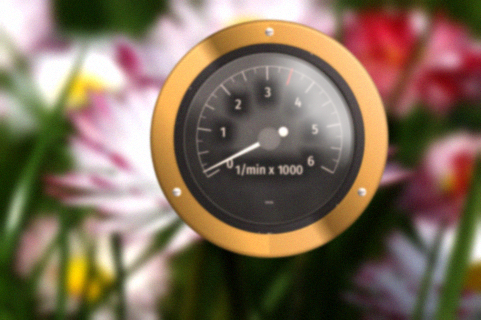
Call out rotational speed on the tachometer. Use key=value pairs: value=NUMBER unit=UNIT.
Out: value=125 unit=rpm
